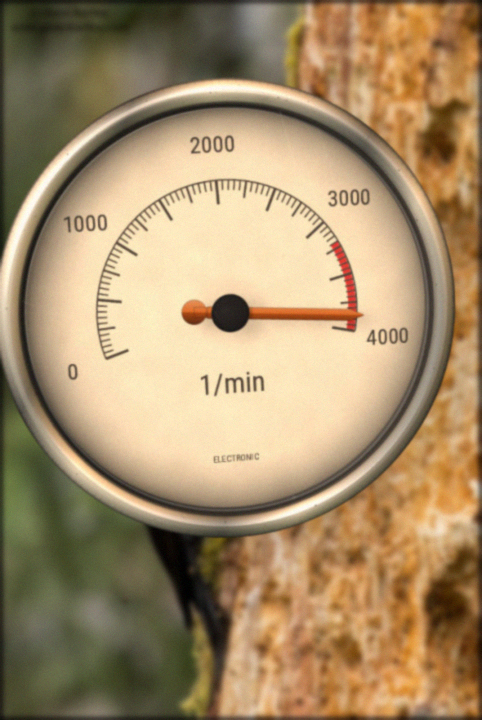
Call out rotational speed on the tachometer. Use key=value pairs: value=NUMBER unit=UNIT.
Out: value=3850 unit=rpm
